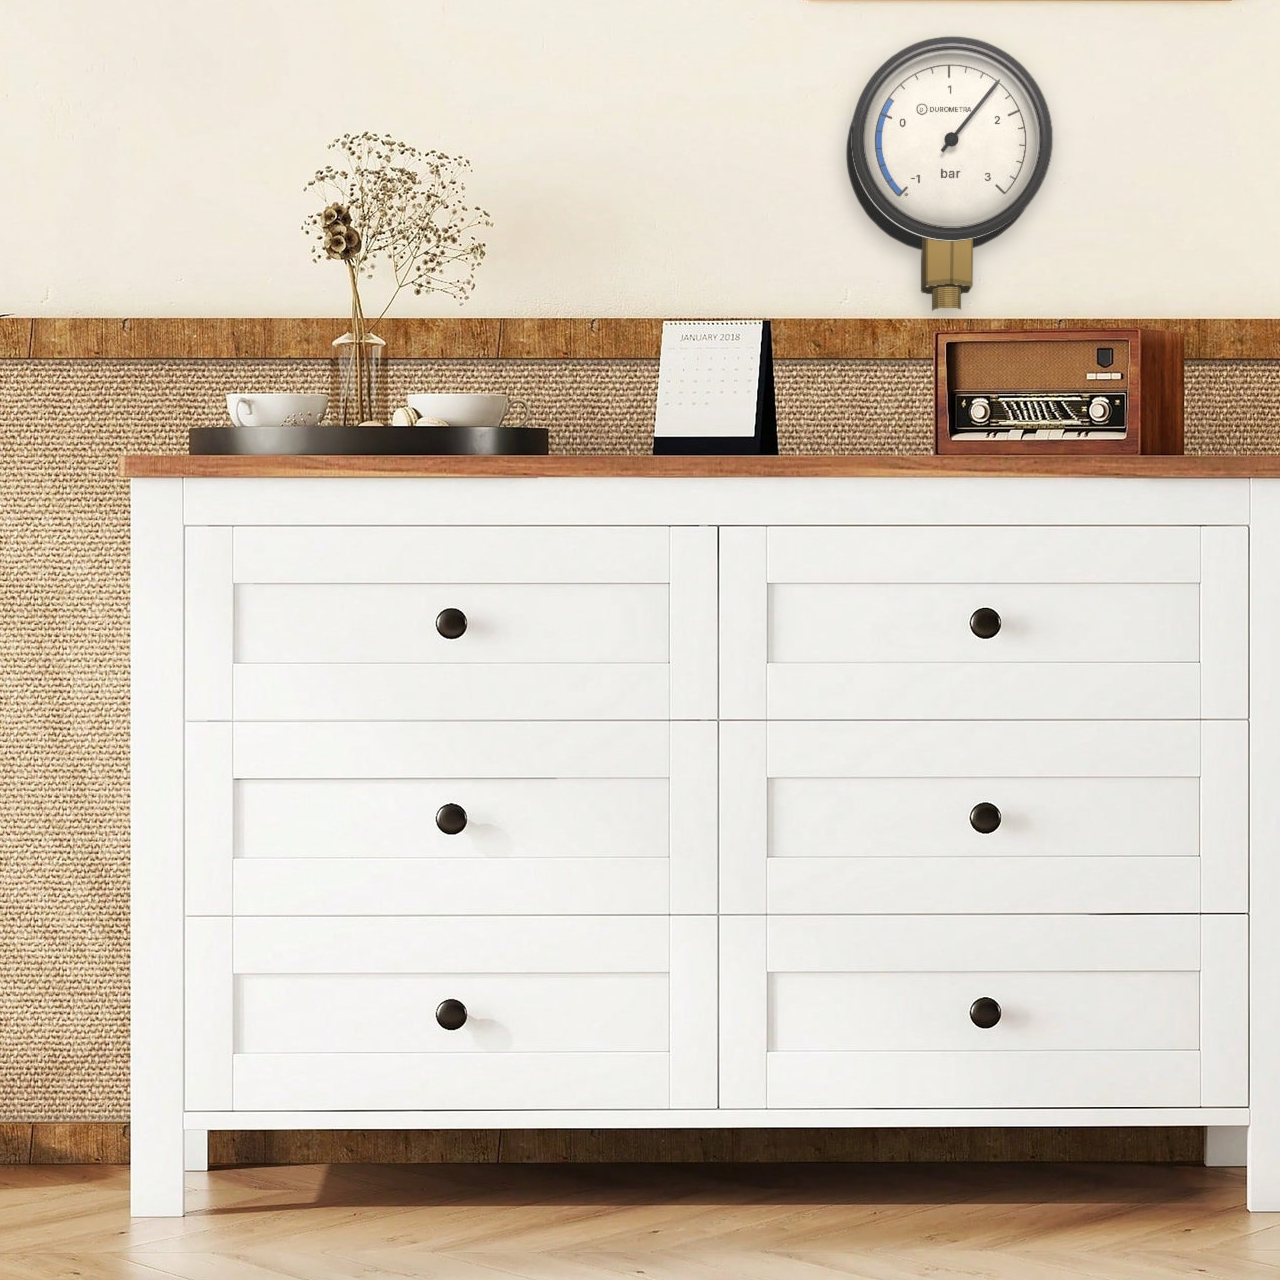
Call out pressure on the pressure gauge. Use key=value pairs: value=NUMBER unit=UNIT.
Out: value=1.6 unit=bar
